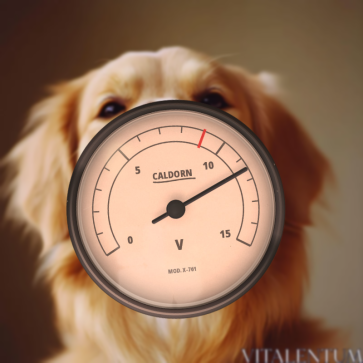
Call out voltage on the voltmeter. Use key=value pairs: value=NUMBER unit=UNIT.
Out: value=11.5 unit=V
